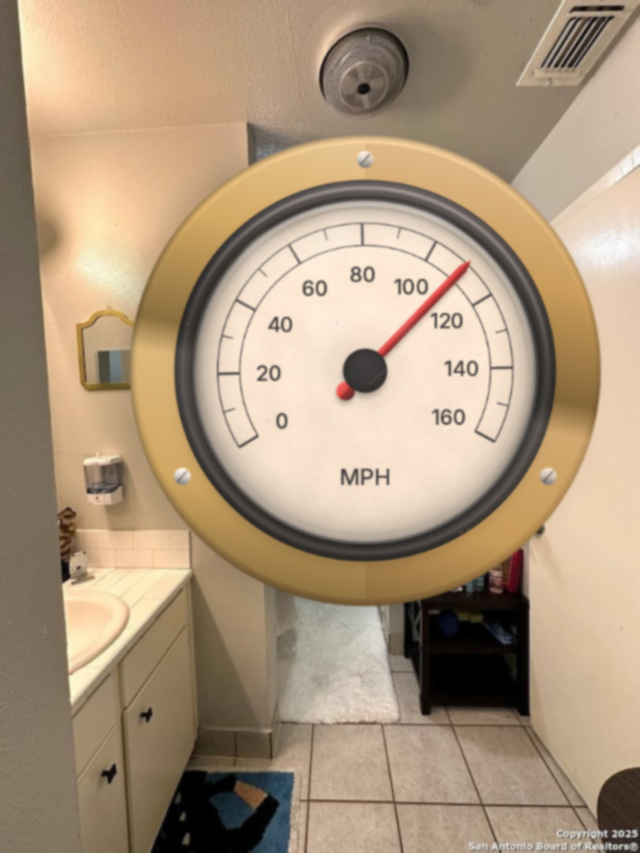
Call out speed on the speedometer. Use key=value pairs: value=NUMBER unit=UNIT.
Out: value=110 unit=mph
